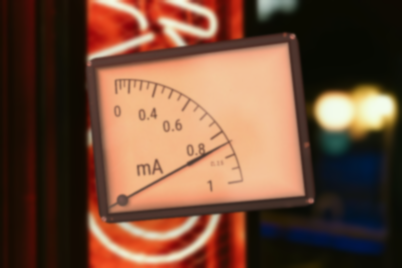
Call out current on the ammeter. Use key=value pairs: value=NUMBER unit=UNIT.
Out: value=0.85 unit=mA
